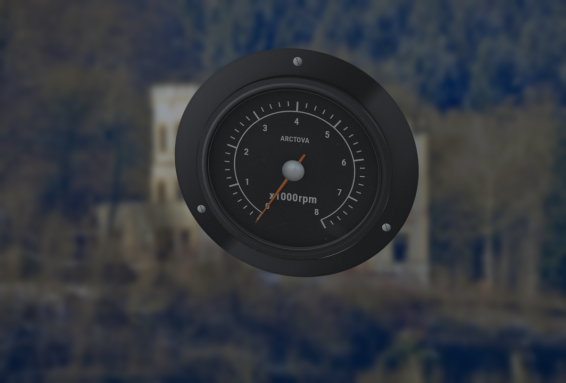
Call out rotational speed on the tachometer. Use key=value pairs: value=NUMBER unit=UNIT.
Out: value=0 unit=rpm
